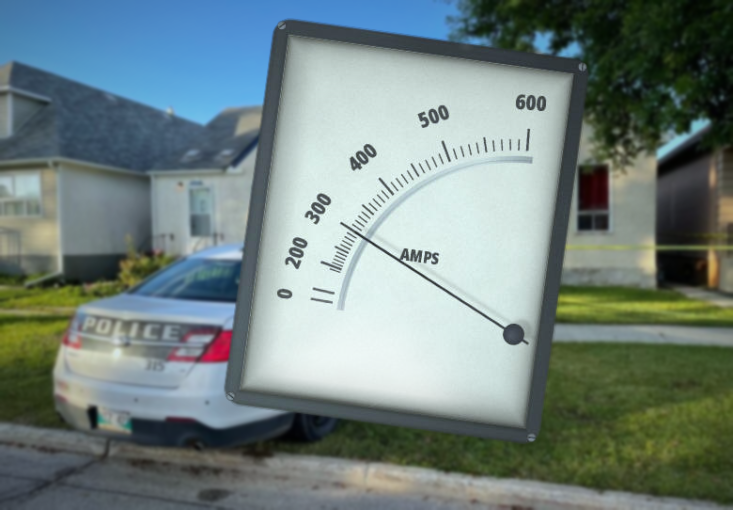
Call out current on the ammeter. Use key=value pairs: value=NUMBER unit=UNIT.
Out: value=300 unit=A
